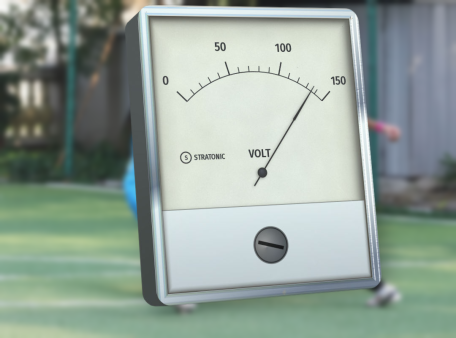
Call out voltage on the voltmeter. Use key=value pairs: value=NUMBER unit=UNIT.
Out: value=135 unit=V
